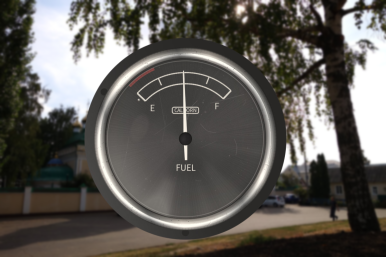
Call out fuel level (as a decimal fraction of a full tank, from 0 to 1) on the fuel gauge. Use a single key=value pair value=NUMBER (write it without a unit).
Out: value=0.5
